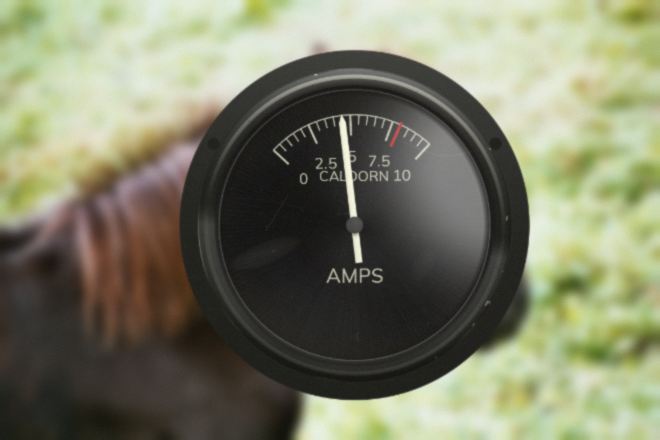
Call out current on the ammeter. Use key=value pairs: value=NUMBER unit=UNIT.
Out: value=4.5 unit=A
